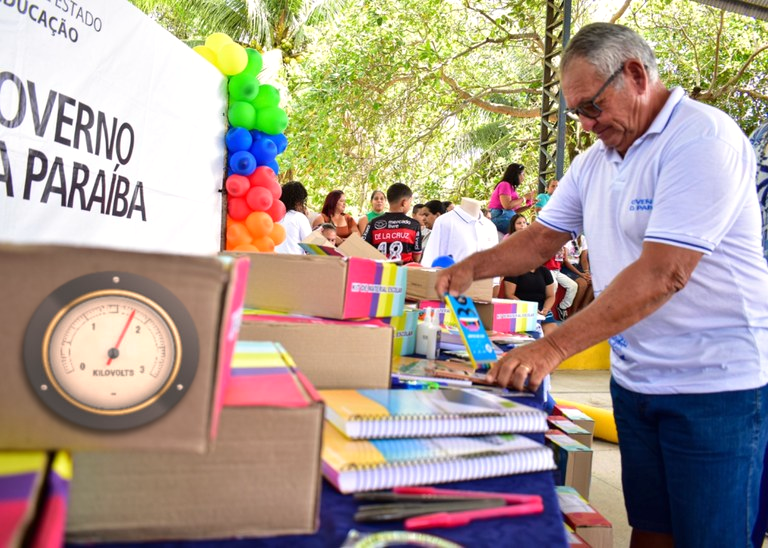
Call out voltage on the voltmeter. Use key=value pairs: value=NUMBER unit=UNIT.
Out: value=1.75 unit=kV
